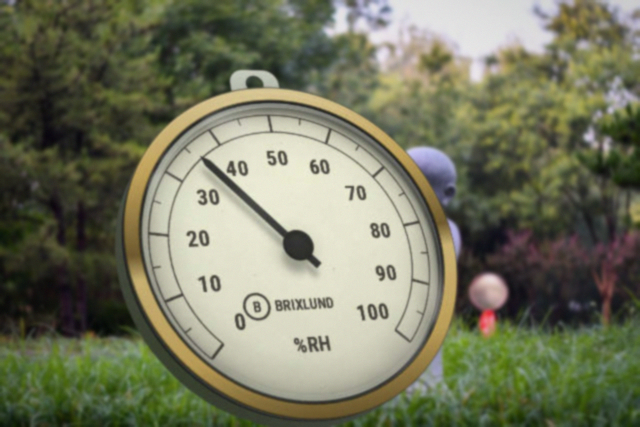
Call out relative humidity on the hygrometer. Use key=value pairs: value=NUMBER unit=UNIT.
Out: value=35 unit=%
